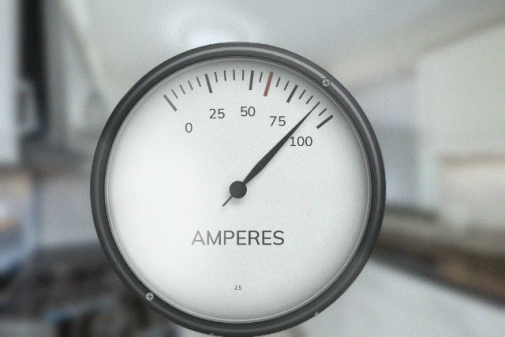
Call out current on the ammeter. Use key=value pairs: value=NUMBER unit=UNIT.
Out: value=90 unit=A
